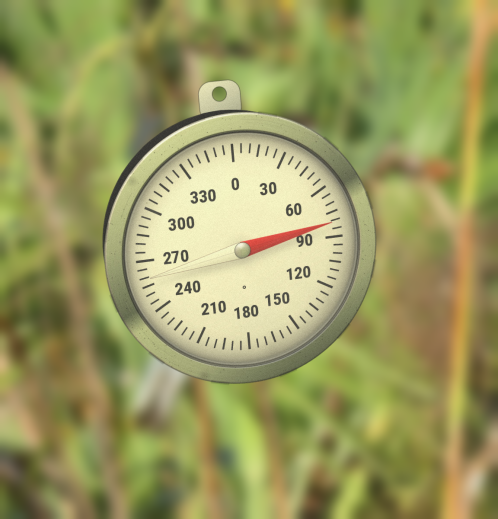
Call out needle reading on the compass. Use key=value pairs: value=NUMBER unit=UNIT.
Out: value=80 unit=°
